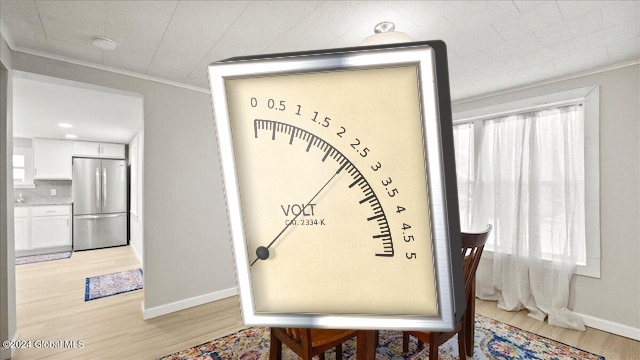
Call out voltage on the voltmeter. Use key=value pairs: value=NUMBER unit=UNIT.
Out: value=2.5 unit=V
